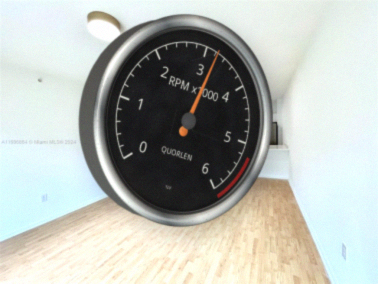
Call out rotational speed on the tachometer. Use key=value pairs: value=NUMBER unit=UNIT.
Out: value=3200 unit=rpm
